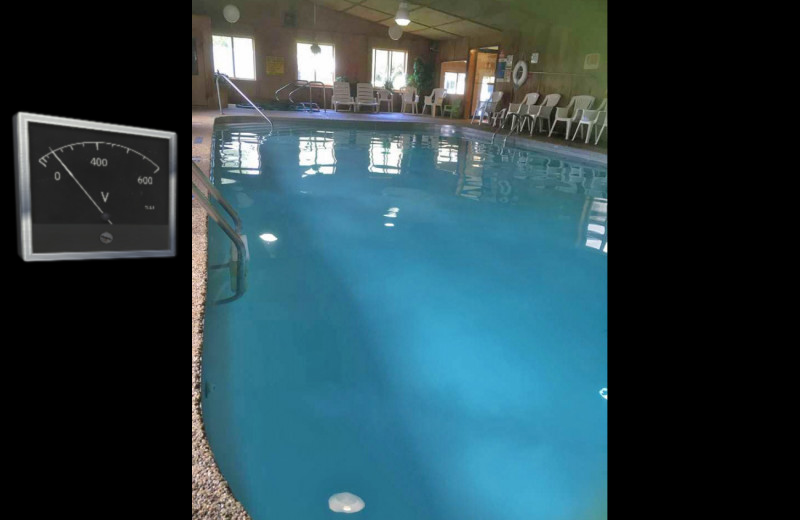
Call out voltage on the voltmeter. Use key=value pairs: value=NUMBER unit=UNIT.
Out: value=200 unit=V
